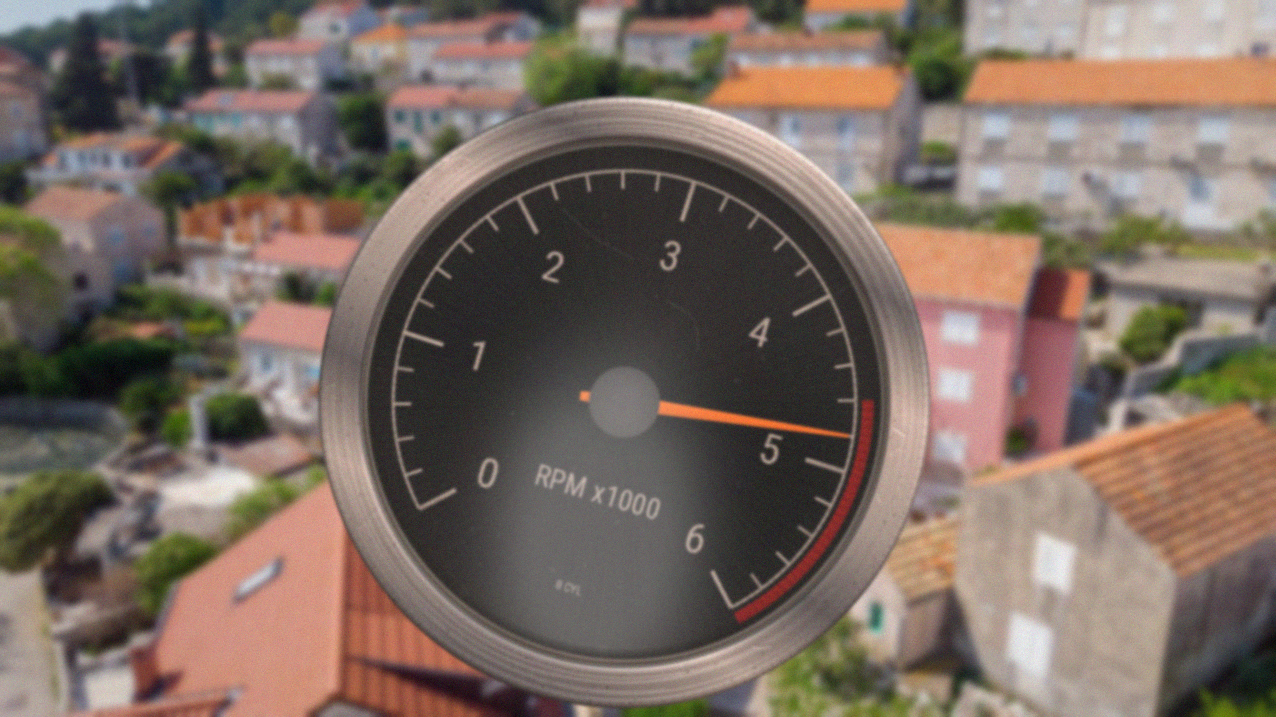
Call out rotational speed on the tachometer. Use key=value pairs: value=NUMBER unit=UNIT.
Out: value=4800 unit=rpm
